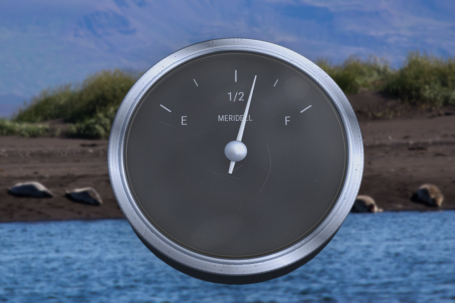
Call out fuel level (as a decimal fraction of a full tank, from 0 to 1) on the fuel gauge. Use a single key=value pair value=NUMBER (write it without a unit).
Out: value=0.625
